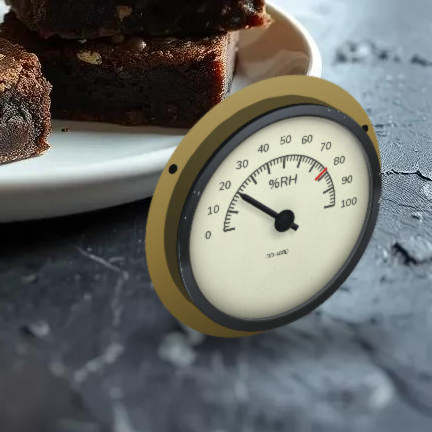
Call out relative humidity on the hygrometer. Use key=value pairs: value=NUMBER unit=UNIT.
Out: value=20 unit=%
